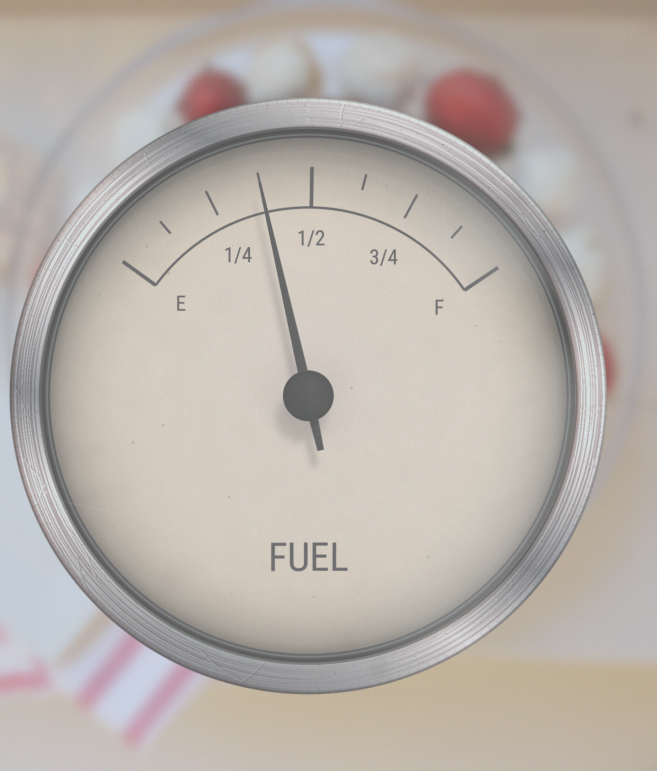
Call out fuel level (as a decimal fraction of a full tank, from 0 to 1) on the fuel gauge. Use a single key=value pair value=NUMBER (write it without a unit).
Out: value=0.375
